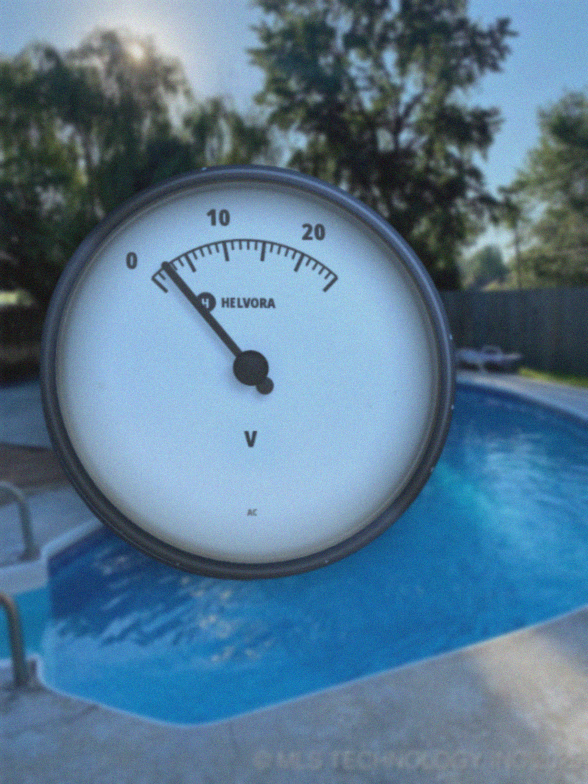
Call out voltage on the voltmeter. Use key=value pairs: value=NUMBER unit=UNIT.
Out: value=2 unit=V
